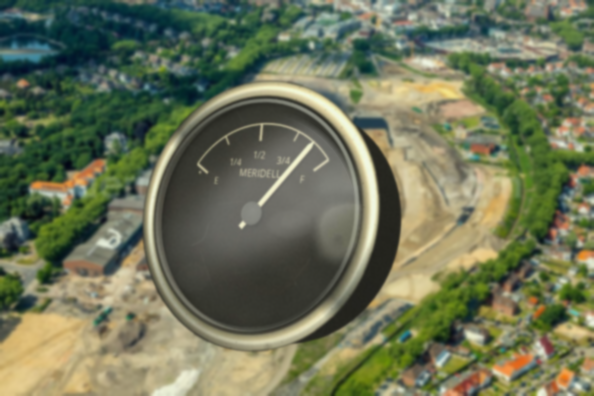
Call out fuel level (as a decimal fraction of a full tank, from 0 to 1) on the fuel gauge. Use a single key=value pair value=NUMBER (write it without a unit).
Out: value=0.875
